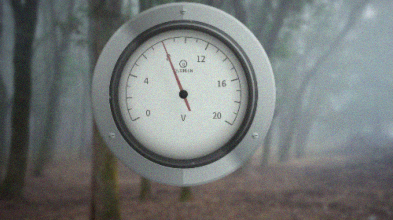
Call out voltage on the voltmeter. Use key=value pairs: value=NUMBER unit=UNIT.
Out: value=8 unit=V
